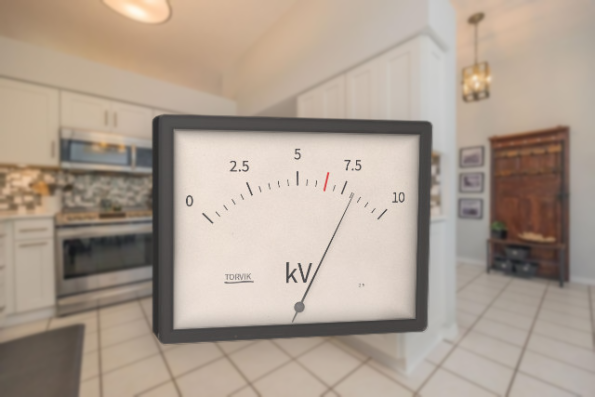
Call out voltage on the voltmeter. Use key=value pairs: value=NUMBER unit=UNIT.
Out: value=8 unit=kV
